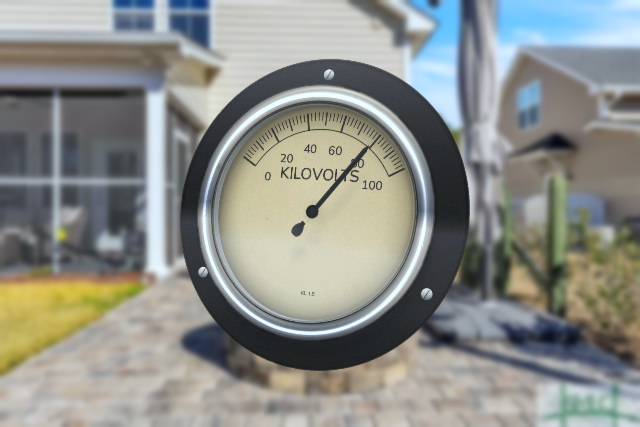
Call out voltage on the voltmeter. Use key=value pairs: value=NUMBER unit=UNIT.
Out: value=80 unit=kV
